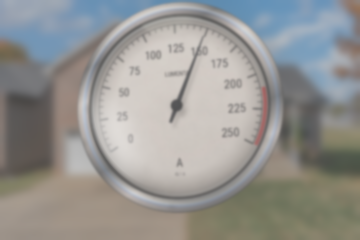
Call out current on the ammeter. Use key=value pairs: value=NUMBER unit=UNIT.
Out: value=150 unit=A
